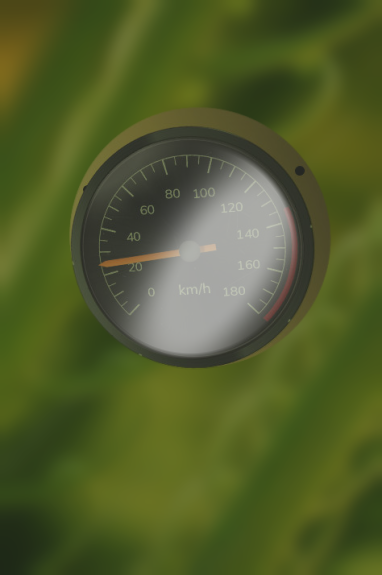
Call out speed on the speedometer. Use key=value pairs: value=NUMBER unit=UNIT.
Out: value=25 unit=km/h
